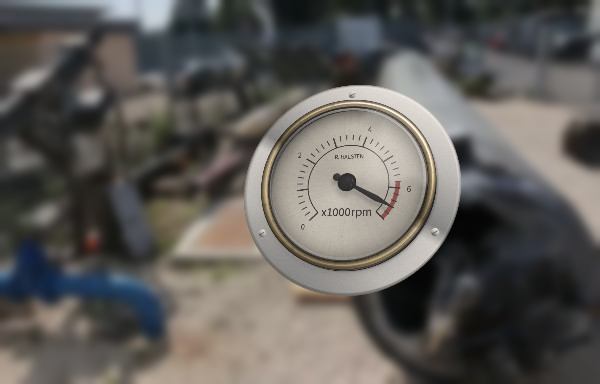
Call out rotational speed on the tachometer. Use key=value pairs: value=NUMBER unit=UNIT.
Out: value=6600 unit=rpm
